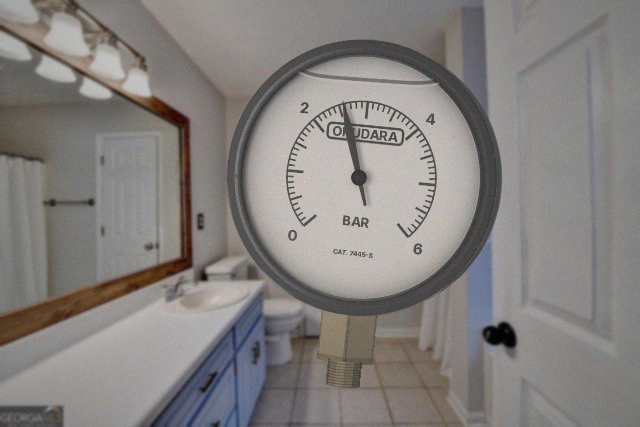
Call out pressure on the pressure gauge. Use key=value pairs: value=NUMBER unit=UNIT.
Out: value=2.6 unit=bar
